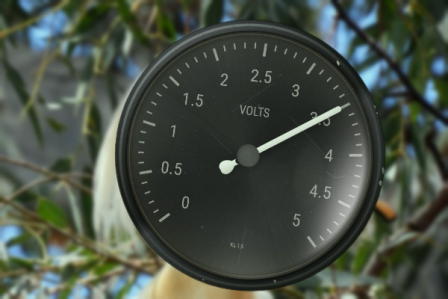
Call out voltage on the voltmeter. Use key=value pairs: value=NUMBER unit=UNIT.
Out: value=3.5 unit=V
